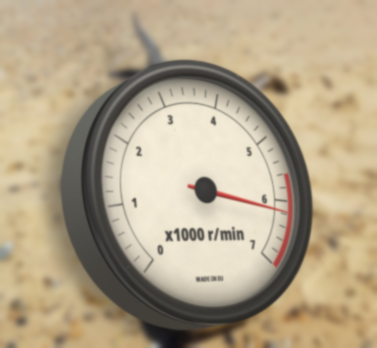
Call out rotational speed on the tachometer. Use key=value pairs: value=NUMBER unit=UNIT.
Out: value=6200 unit=rpm
